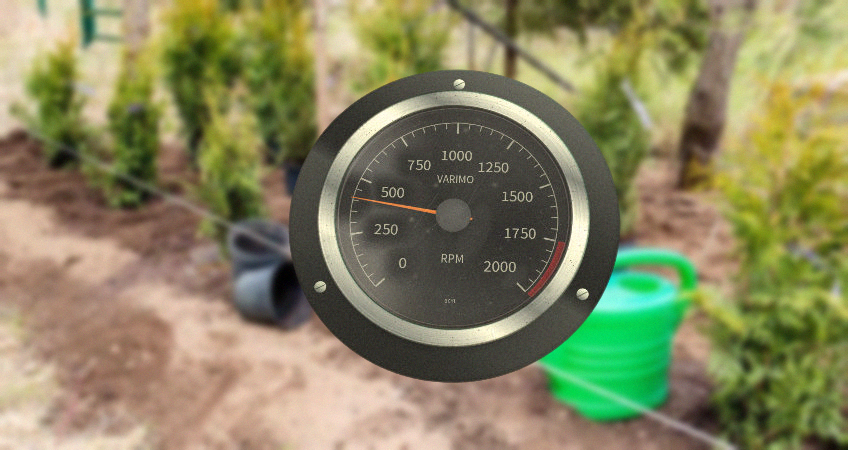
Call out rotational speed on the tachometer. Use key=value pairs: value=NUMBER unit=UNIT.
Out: value=400 unit=rpm
